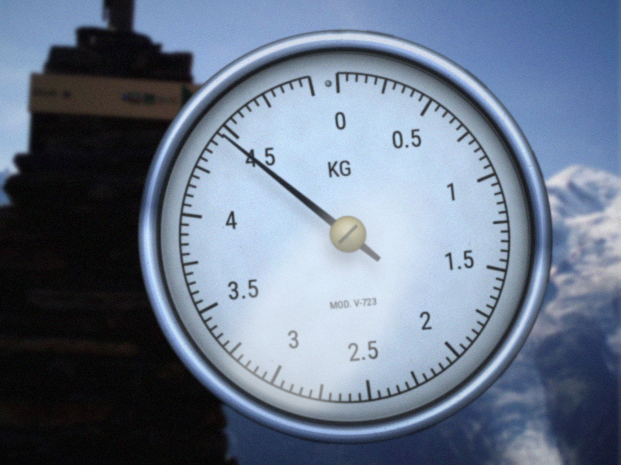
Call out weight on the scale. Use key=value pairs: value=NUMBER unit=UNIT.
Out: value=4.45 unit=kg
